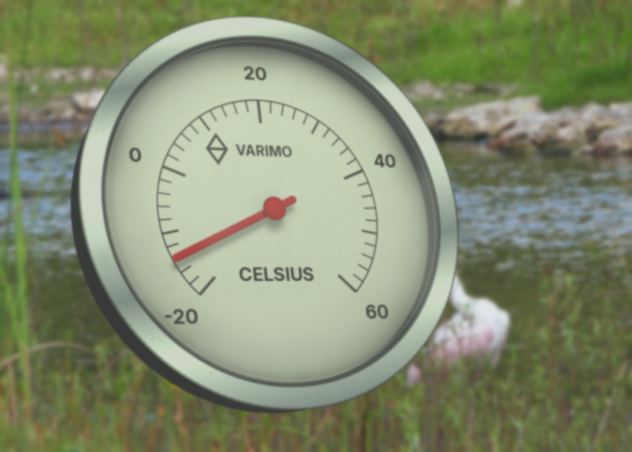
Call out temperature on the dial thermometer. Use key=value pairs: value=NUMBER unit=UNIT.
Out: value=-14 unit=°C
